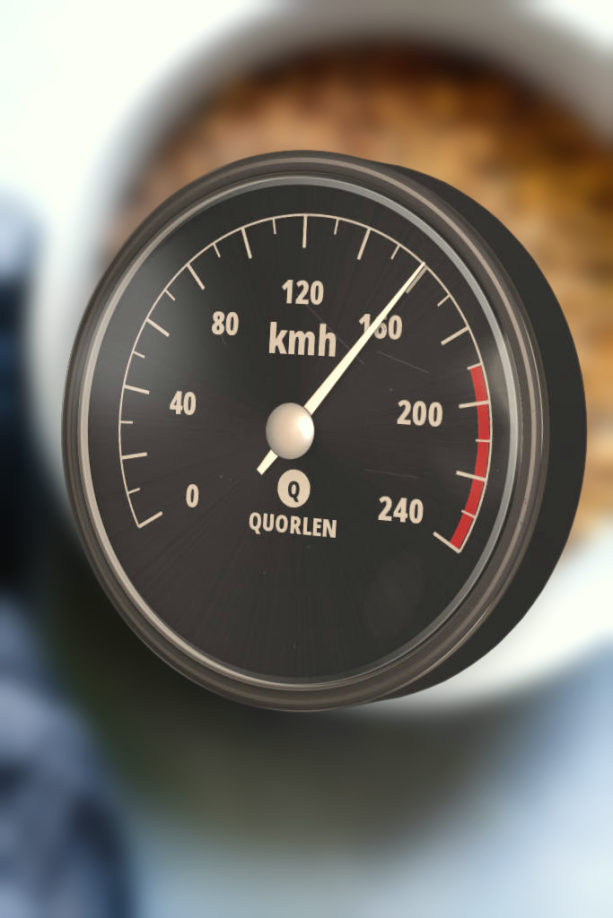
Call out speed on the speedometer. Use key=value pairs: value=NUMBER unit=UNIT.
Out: value=160 unit=km/h
